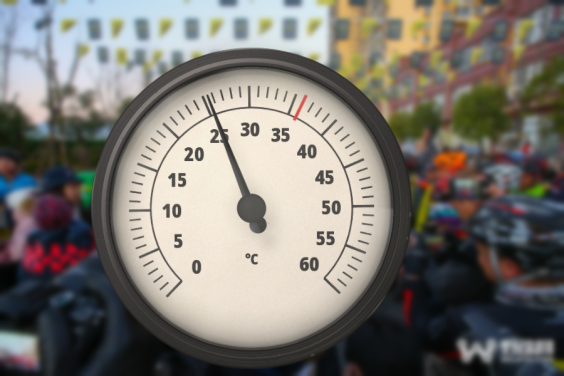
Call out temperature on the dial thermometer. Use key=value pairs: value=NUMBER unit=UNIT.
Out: value=25.5 unit=°C
